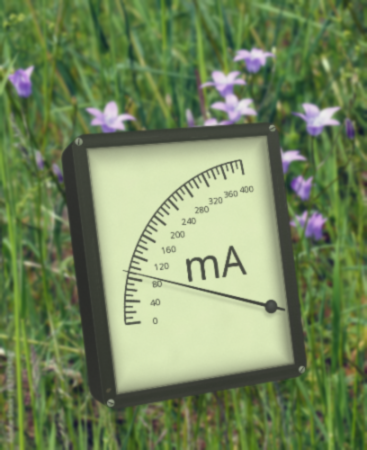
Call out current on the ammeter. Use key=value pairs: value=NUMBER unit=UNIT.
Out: value=90 unit=mA
